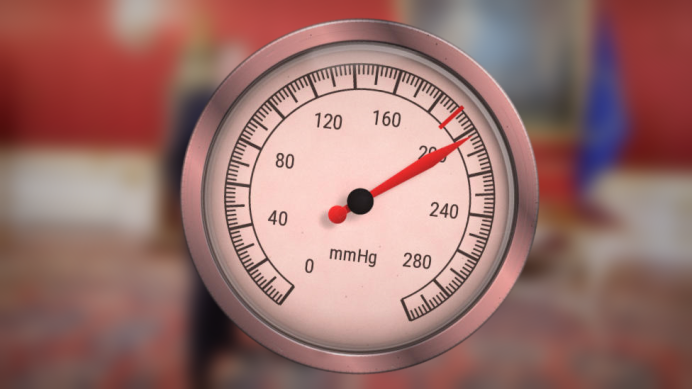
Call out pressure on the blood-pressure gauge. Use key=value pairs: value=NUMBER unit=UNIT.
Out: value=202 unit=mmHg
